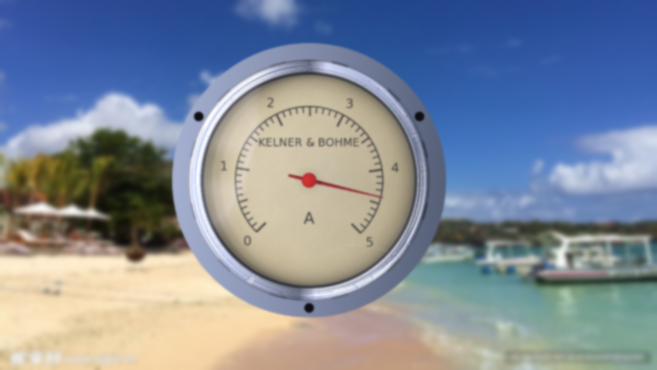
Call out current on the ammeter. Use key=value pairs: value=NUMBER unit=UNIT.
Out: value=4.4 unit=A
